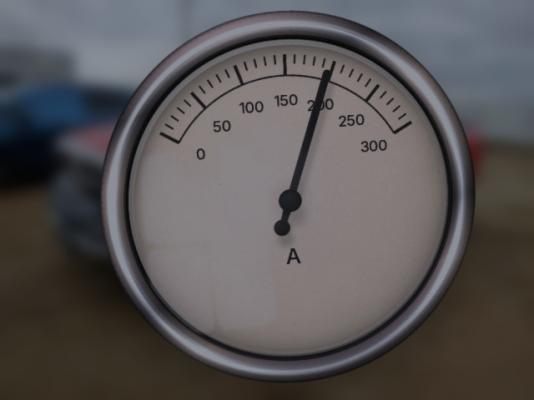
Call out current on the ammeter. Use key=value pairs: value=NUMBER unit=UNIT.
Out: value=195 unit=A
